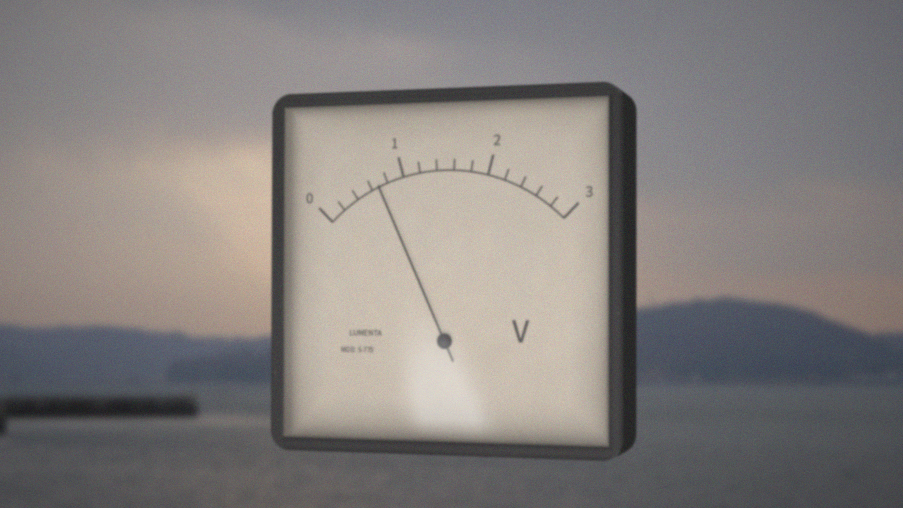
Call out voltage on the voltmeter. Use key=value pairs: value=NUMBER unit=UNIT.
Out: value=0.7 unit=V
